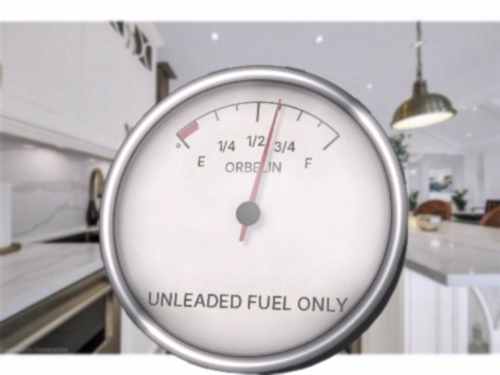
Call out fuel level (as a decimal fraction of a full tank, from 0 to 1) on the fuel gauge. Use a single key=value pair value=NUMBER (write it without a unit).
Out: value=0.625
